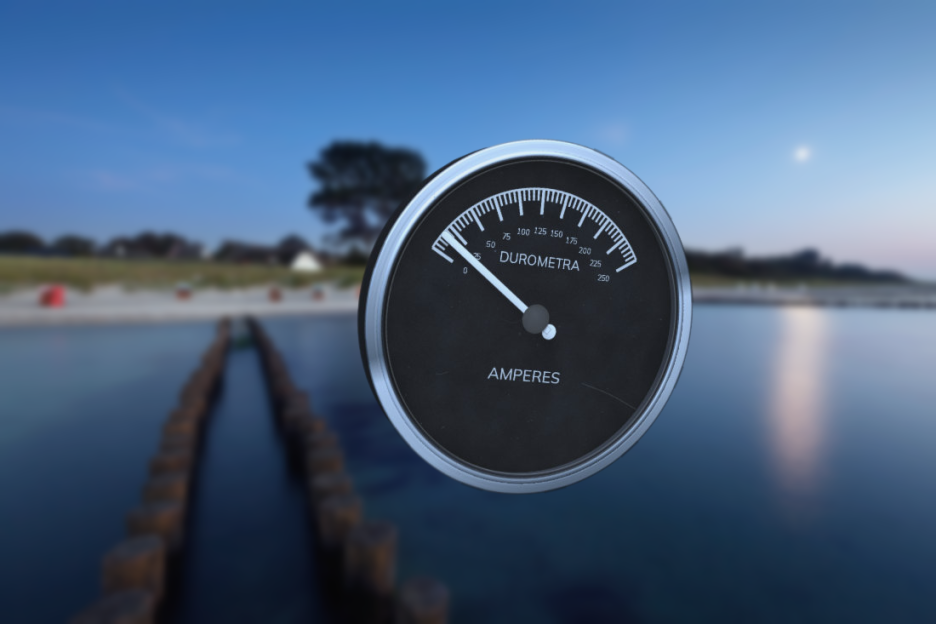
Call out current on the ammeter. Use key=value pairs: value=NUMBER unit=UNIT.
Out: value=15 unit=A
